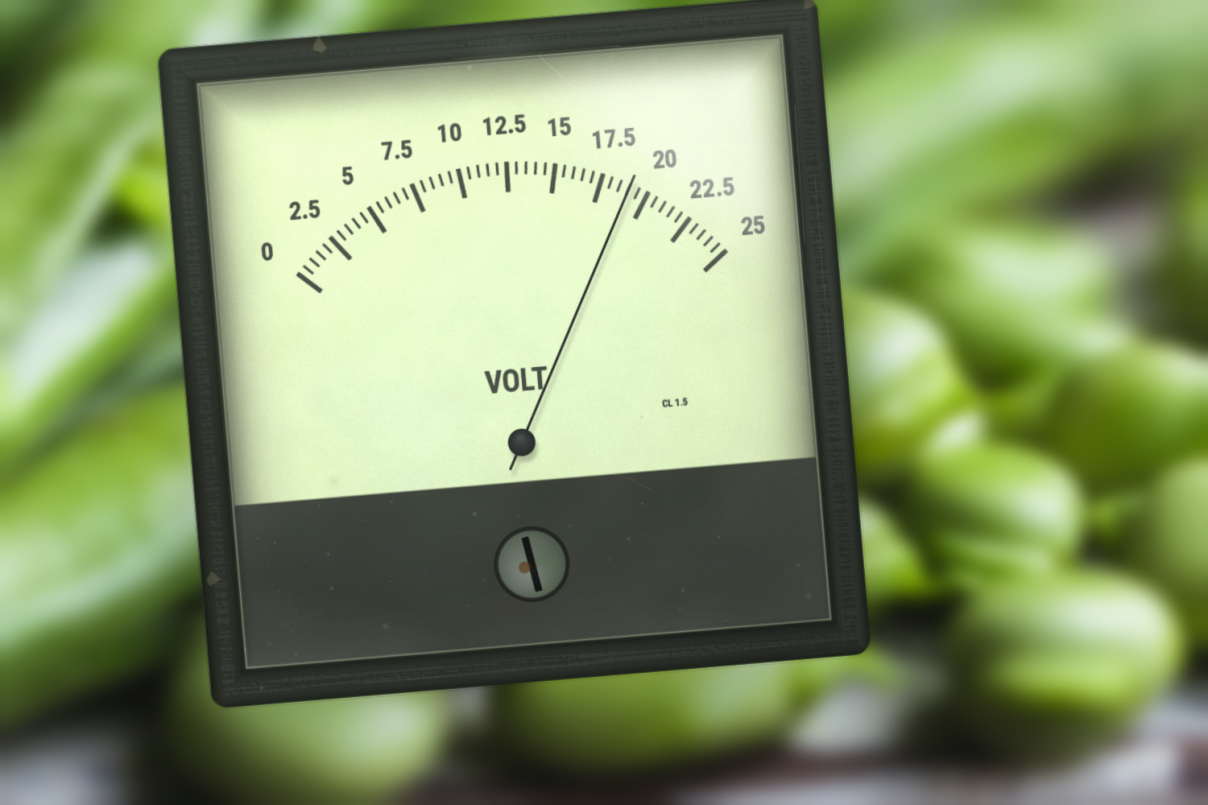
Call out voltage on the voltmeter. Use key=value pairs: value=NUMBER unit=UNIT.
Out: value=19 unit=V
